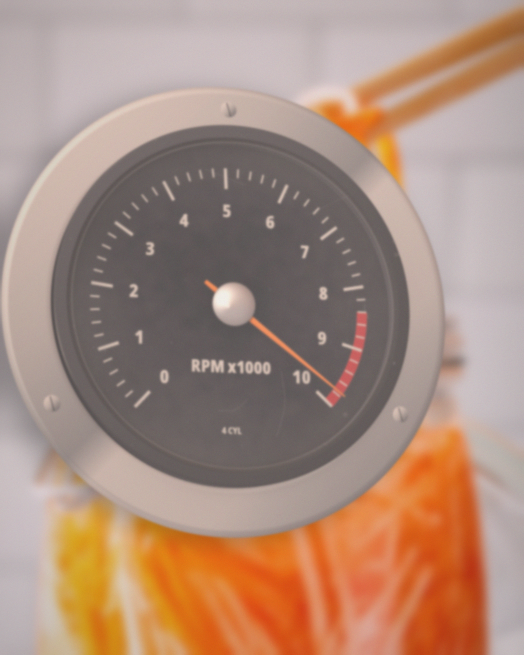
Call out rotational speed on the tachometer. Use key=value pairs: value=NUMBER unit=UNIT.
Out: value=9800 unit=rpm
